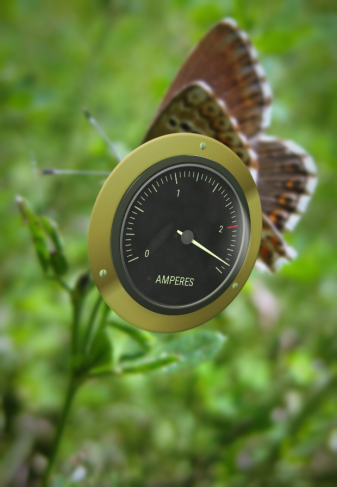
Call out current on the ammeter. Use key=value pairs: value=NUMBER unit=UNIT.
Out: value=2.4 unit=A
